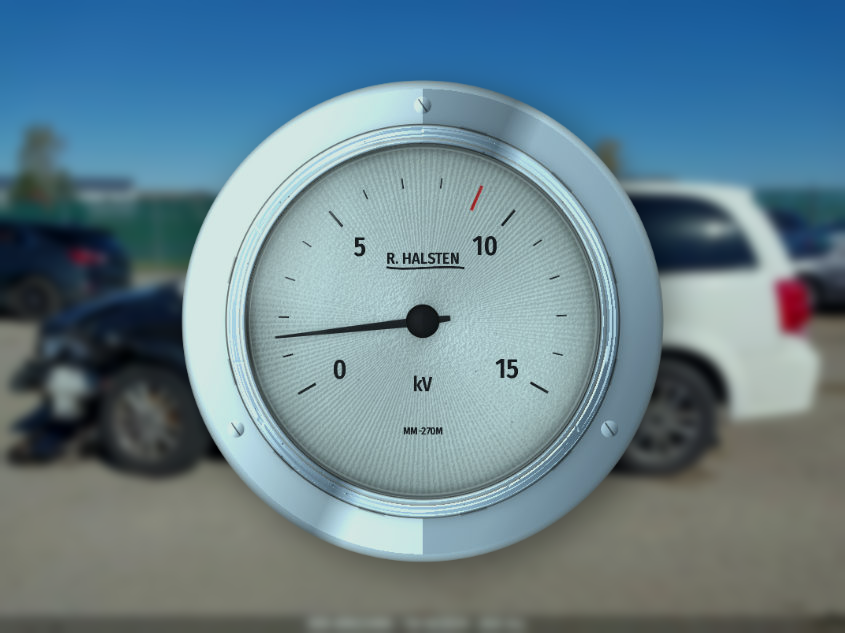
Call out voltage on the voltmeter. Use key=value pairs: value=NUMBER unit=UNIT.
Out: value=1.5 unit=kV
